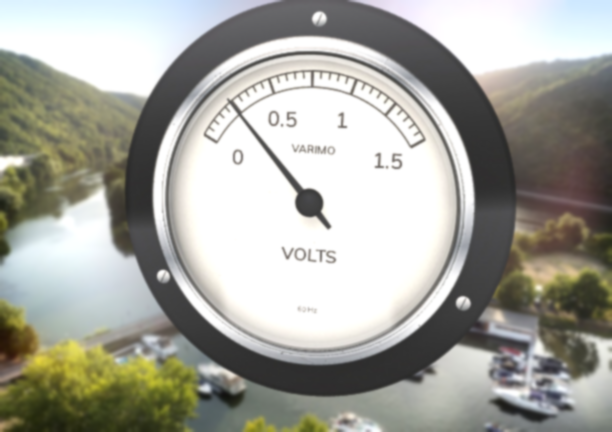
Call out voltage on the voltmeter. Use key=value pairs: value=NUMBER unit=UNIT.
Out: value=0.25 unit=V
